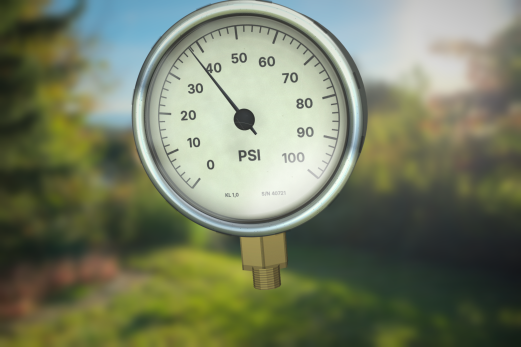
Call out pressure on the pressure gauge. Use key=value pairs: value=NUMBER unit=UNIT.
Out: value=38 unit=psi
